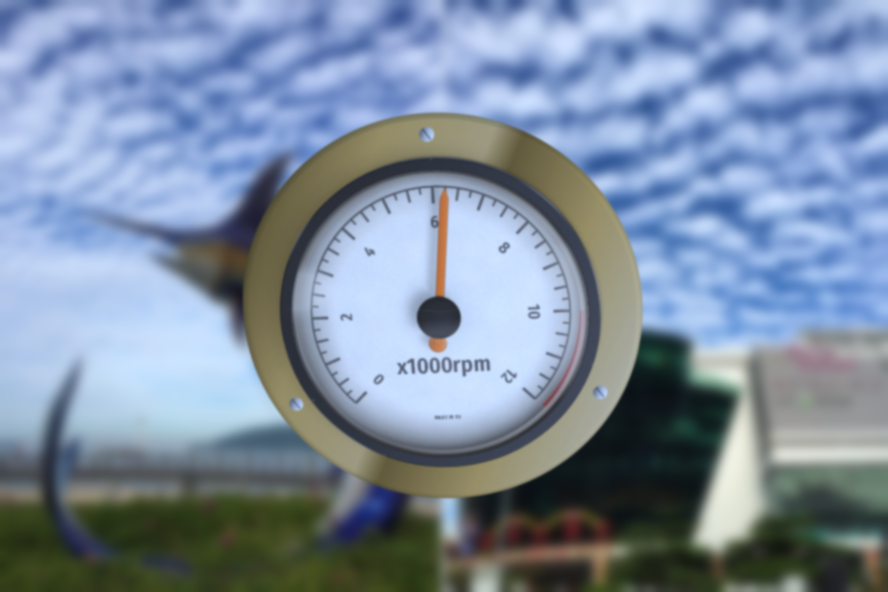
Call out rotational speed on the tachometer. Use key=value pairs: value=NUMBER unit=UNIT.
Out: value=6250 unit=rpm
